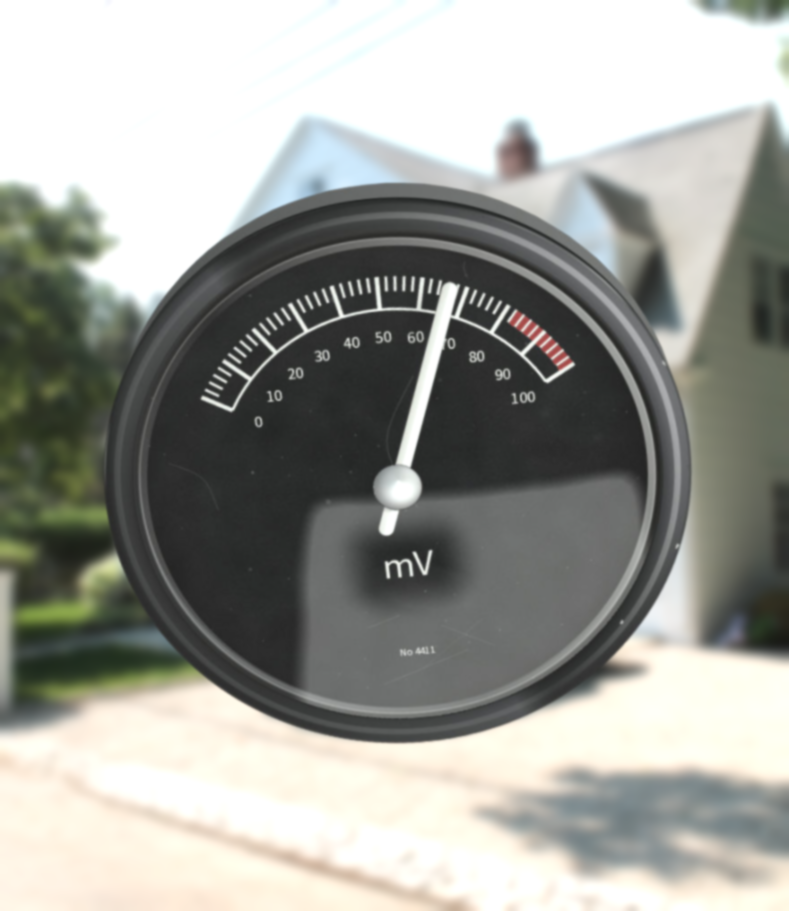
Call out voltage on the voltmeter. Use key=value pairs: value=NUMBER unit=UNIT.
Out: value=66 unit=mV
